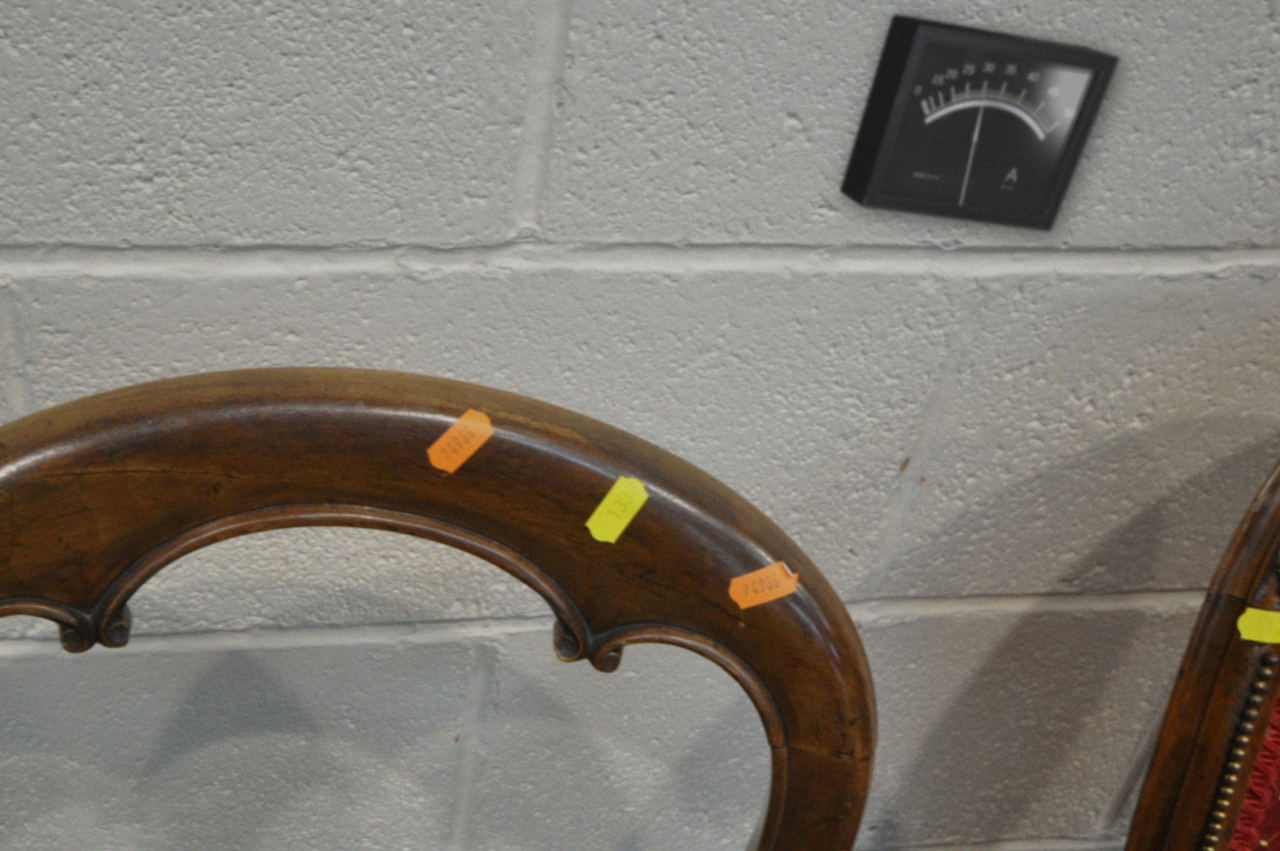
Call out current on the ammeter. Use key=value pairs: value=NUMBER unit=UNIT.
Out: value=30 unit=A
